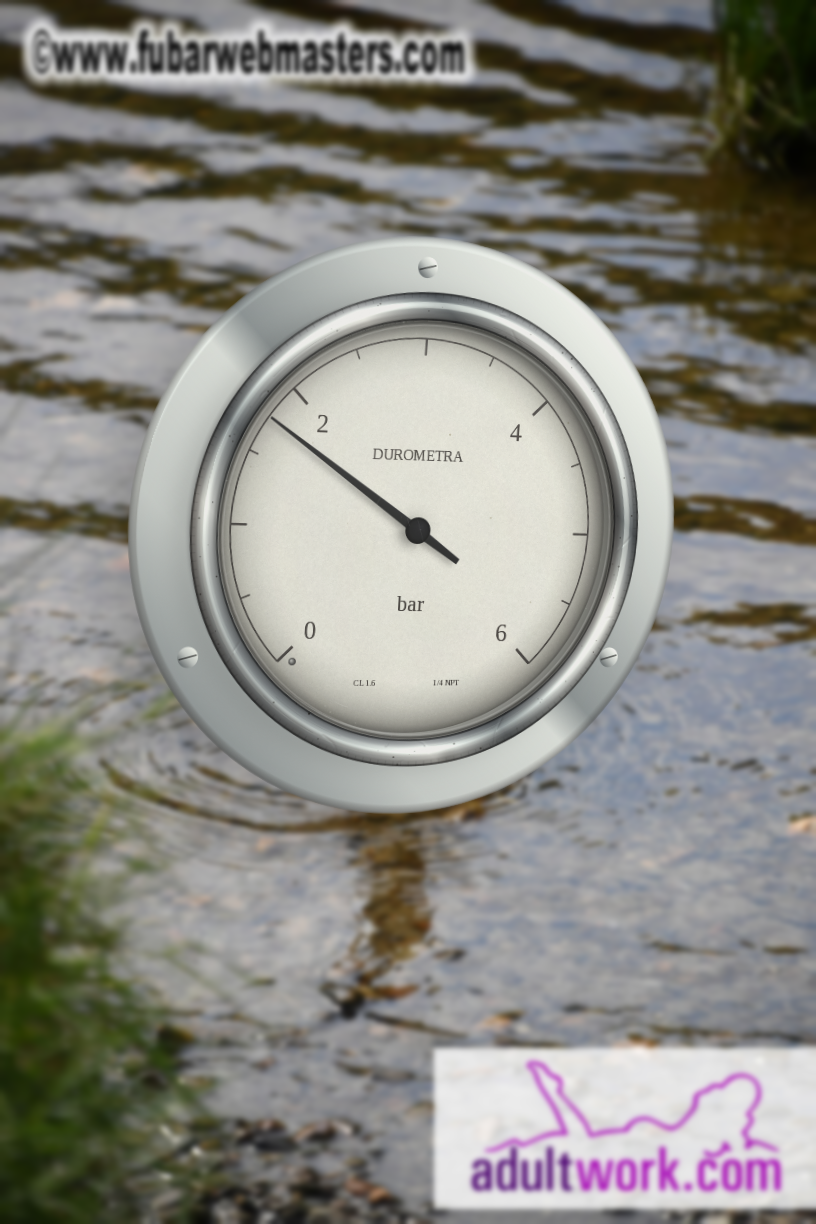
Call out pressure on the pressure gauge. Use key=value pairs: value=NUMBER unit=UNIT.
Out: value=1.75 unit=bar
